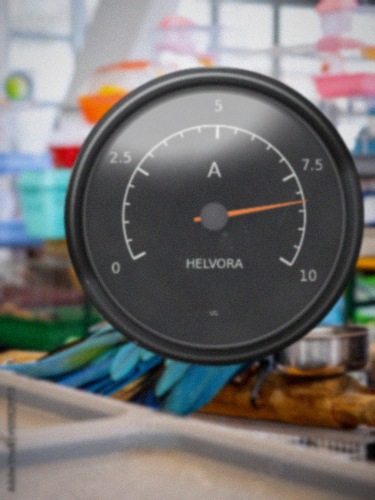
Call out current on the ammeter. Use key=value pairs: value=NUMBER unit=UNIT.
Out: value=8.25 unit=A
